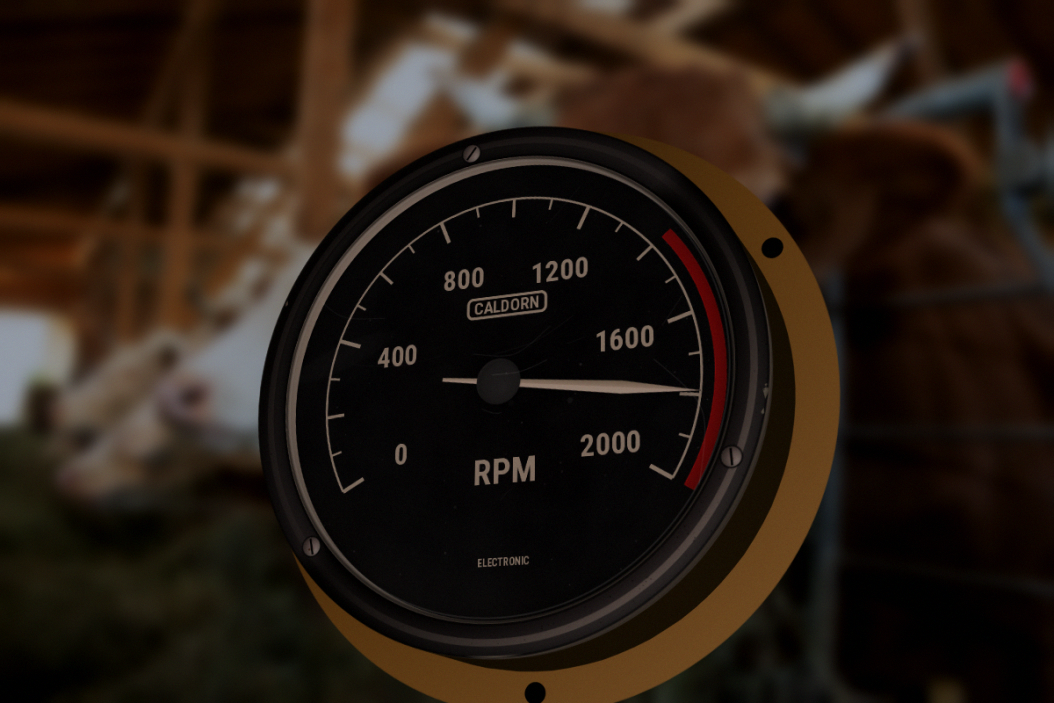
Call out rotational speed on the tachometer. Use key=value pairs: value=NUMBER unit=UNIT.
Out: value=1800 unit=rpm
